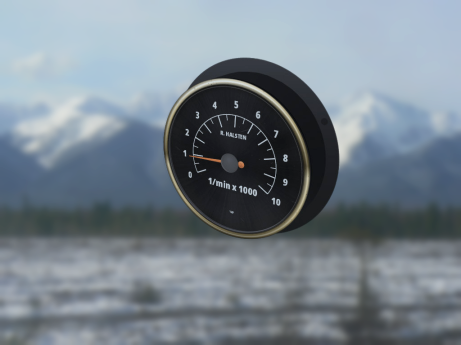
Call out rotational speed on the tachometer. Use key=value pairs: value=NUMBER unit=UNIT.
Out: value=1000 unit=rpm
